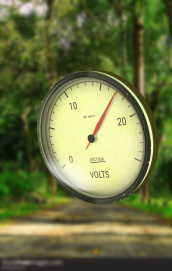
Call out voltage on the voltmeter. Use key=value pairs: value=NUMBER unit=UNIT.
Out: value=17 unit=V
